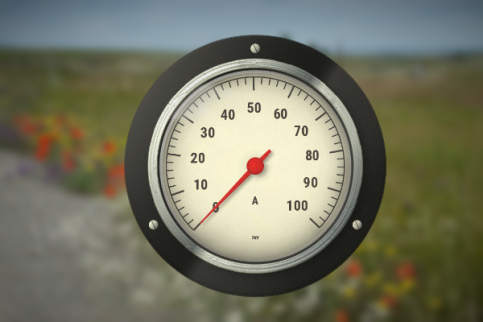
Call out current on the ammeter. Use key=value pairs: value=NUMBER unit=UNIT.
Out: value=0 unit=A
